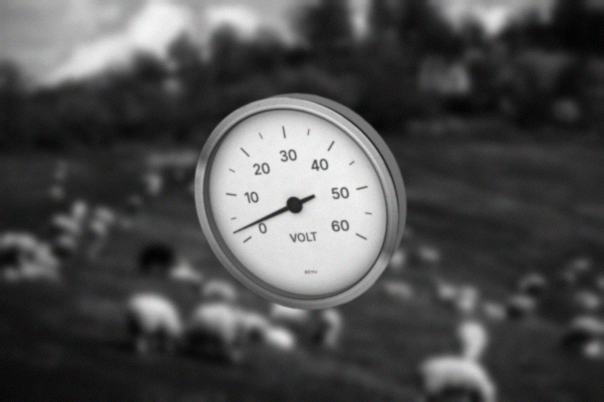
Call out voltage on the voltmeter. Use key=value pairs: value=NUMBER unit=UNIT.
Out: value=2.5 unit=V
